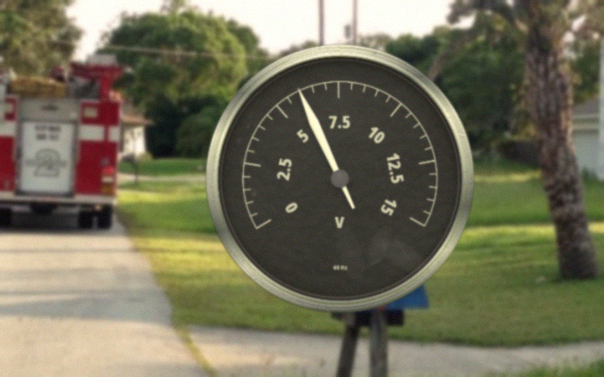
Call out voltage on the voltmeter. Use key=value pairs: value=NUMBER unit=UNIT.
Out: value=6 unit=V
